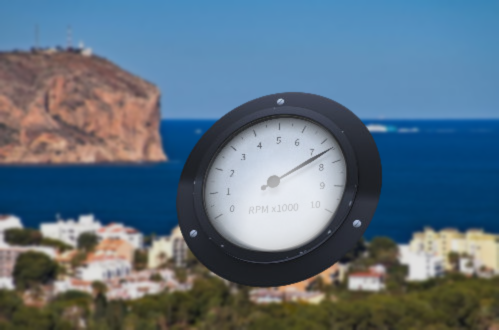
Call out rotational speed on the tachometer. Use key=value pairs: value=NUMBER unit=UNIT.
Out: value=7500 unit=rpm
